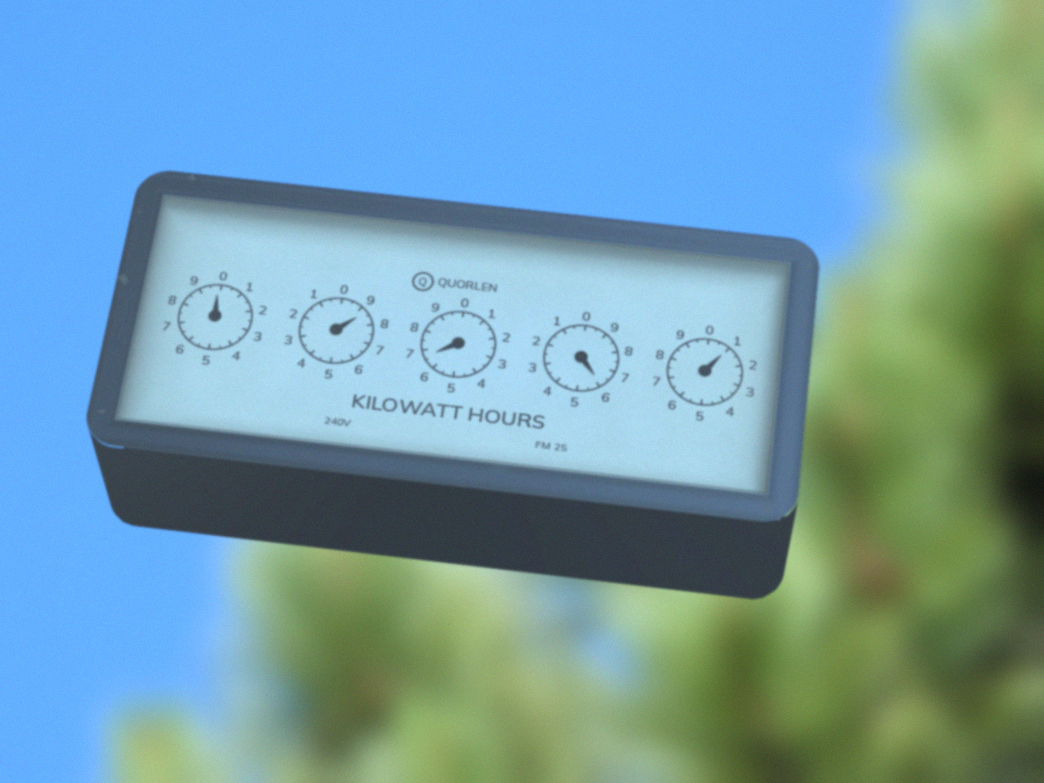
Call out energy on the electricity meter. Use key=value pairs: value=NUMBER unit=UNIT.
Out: value=98661 unit=kWh
